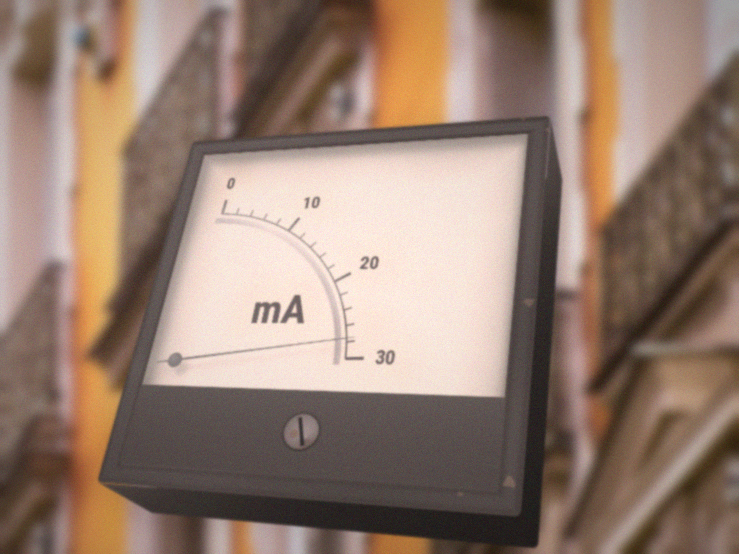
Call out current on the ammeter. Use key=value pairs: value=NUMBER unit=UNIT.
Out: value=28 unit=mA
